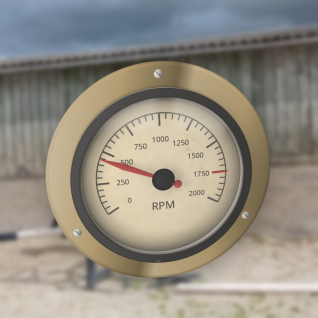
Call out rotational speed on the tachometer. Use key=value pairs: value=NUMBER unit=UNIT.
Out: value=450 unit=rpm
